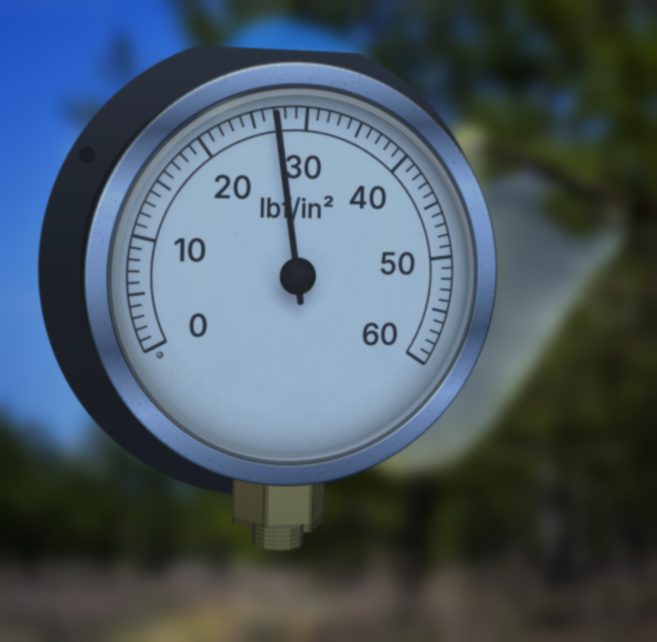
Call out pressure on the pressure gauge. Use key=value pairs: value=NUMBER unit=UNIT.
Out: value=27 unit=psi
